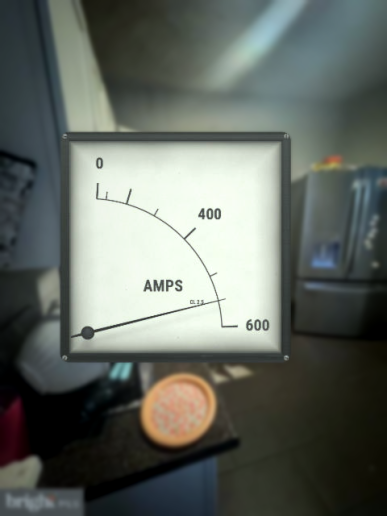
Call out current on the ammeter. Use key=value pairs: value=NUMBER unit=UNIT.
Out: value=550 unit=A
